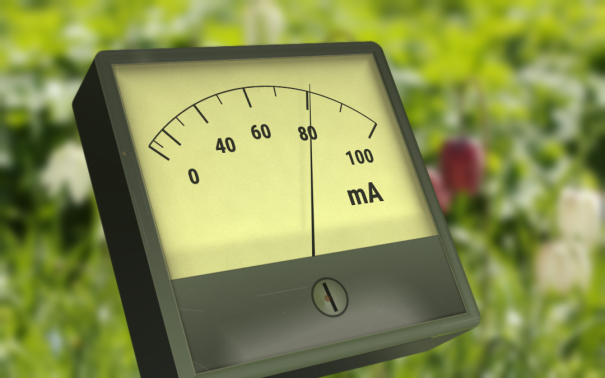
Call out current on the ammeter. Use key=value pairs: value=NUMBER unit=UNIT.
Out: value=80 unit=mA
